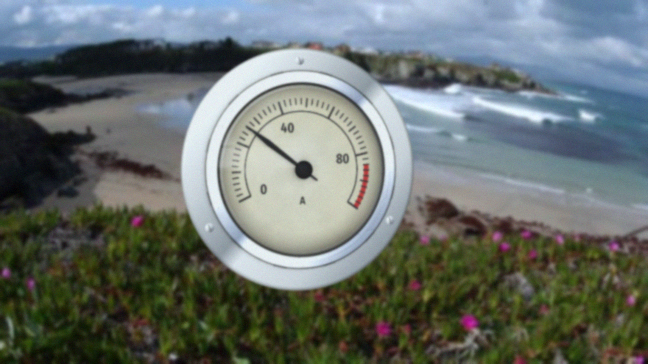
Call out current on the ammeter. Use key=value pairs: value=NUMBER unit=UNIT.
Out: value=26 unit=A
